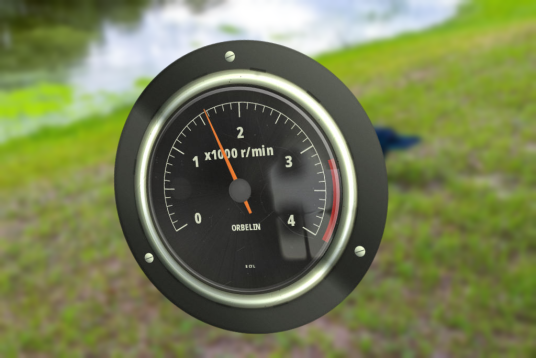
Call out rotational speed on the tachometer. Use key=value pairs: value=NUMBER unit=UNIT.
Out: value=1600 unit=rpm
